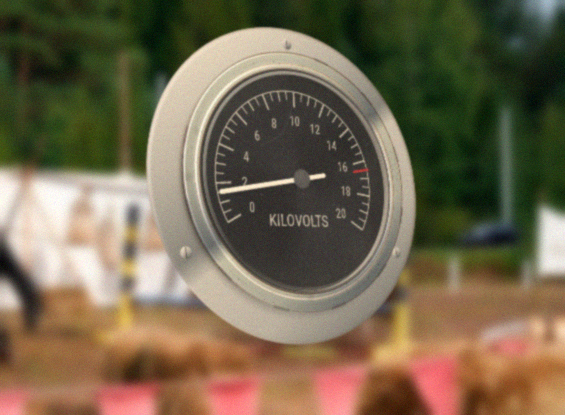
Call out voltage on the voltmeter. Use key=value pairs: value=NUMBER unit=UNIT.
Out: value=1.5 unit=kV
